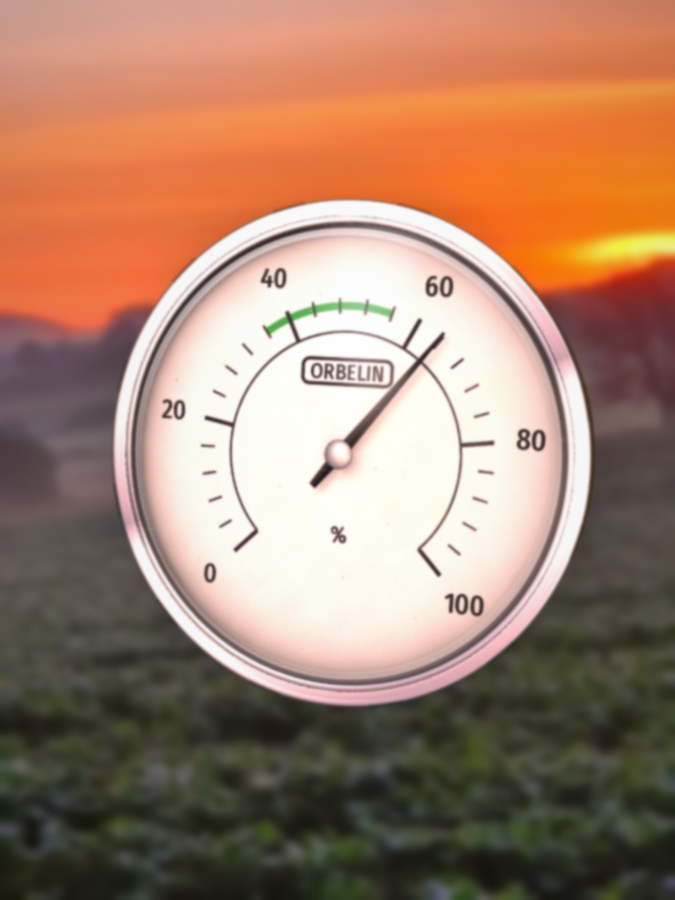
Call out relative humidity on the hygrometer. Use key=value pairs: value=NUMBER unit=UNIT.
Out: value=64 unit=%
